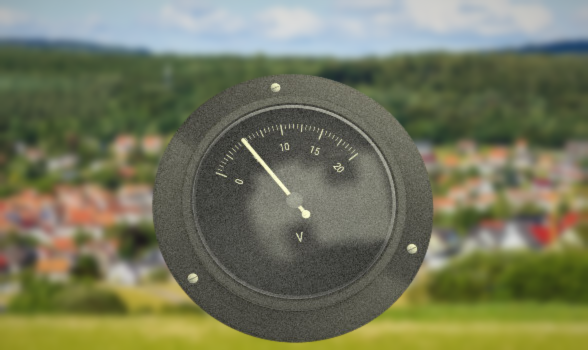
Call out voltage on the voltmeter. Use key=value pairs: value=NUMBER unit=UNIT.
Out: value=5 unit=V
